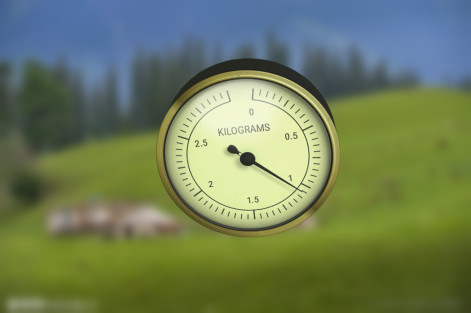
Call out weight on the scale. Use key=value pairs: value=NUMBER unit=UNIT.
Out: value=1.05 unit=kg
